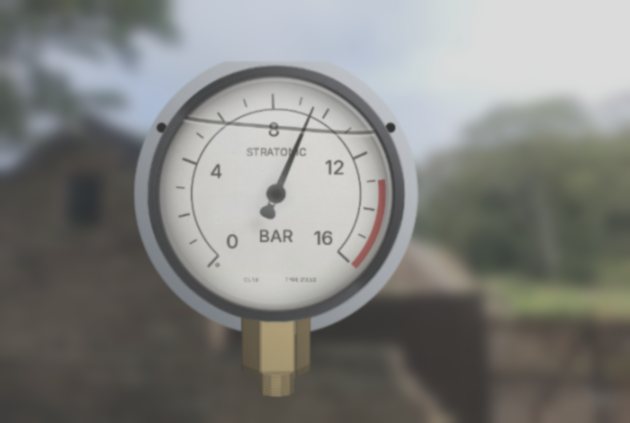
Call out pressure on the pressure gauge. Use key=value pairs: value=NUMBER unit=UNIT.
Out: value=9.5 unit=bar
